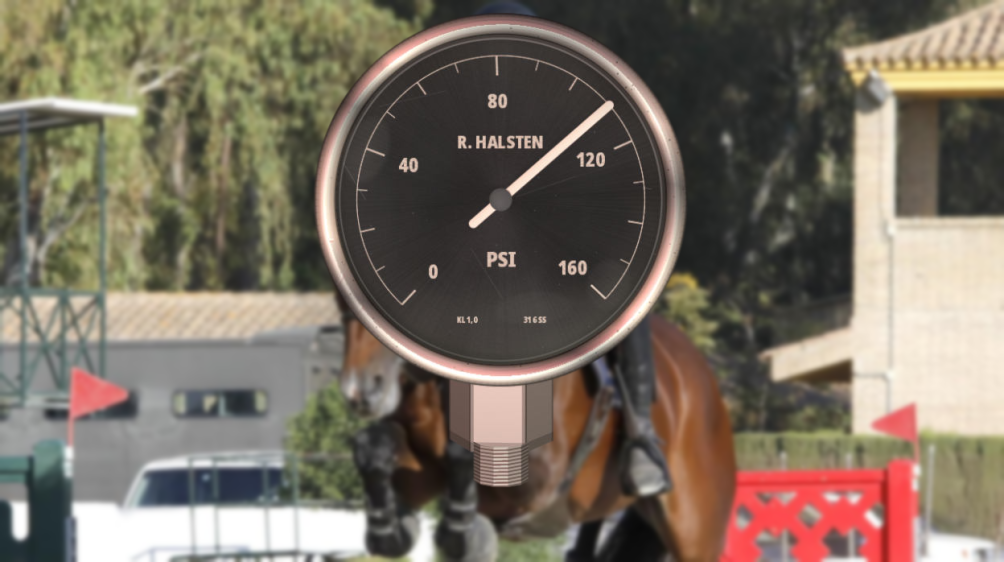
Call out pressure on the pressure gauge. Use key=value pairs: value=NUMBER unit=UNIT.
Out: value=110 unit=psi
